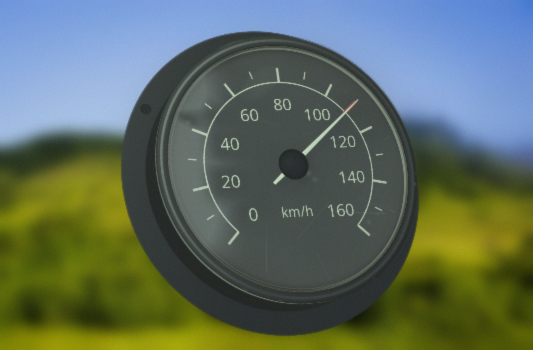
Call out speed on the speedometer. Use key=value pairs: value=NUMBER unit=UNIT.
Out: value=110 unit=km/h
